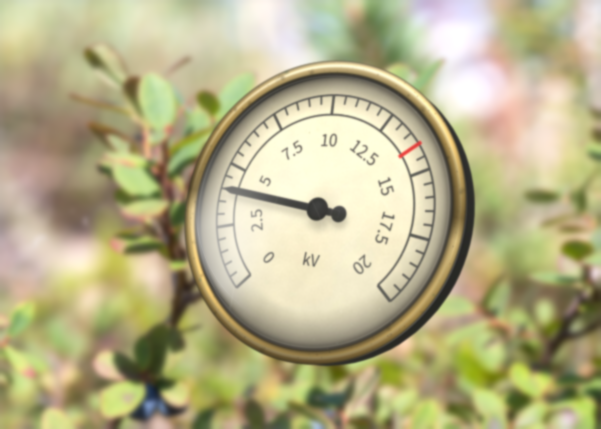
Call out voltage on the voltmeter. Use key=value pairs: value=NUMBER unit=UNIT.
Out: value=4 unit=kV
